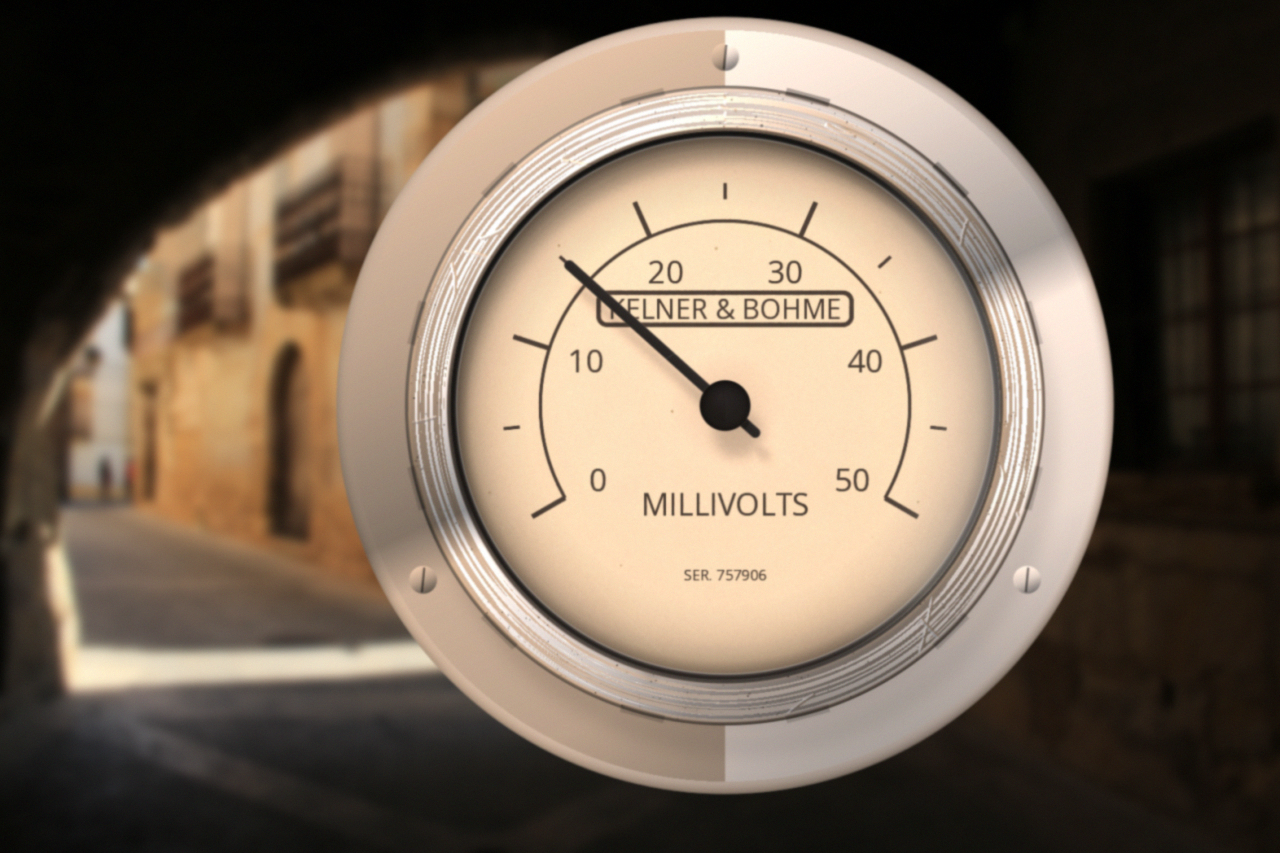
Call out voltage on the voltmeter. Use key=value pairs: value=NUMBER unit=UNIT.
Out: value=15 unit=mV
